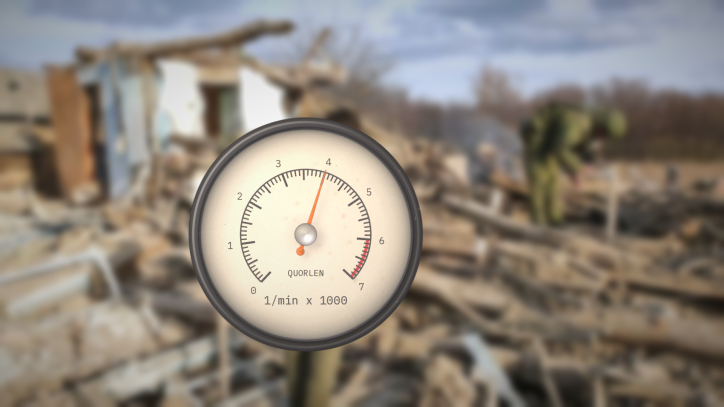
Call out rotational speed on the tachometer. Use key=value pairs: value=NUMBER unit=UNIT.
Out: value=4000 unit=rpm
